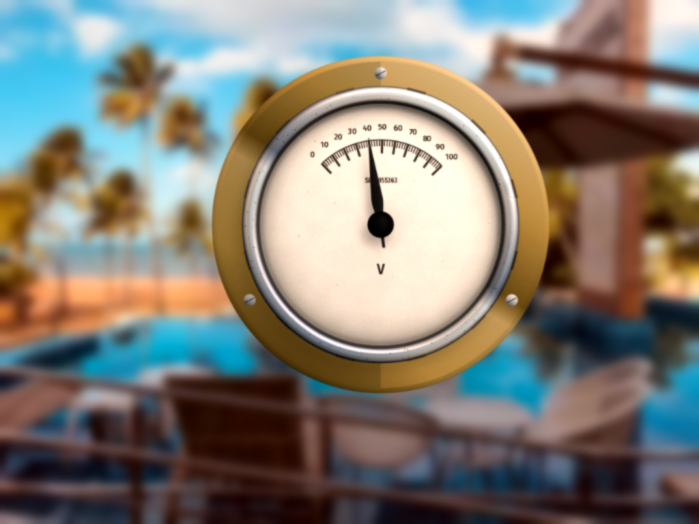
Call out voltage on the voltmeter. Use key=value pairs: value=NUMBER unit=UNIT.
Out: value=40 unit=V
